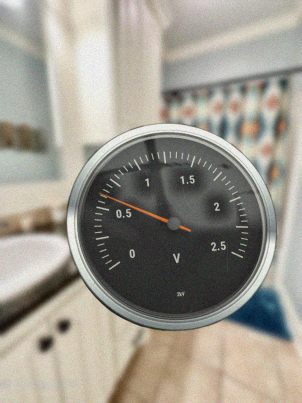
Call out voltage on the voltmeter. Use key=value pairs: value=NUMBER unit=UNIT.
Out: value=0.6 unit=V
